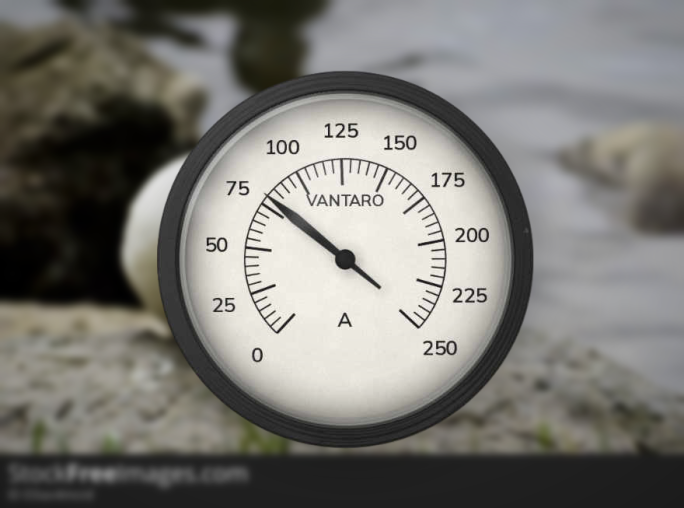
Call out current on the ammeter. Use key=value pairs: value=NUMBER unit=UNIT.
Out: value=80 unit=A
